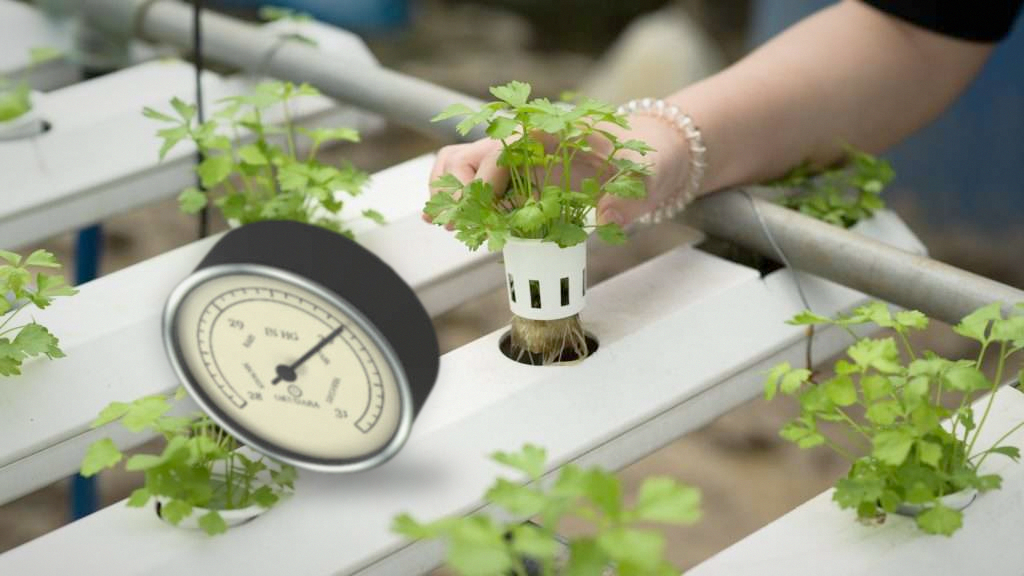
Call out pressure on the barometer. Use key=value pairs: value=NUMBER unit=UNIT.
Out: value=30 unit=inHg
